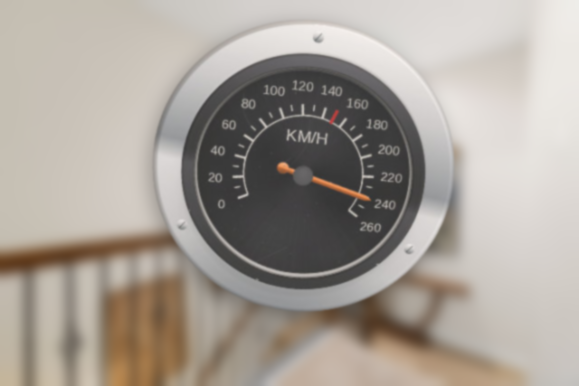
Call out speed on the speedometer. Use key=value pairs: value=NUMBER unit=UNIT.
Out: value=240 unit=km/h
